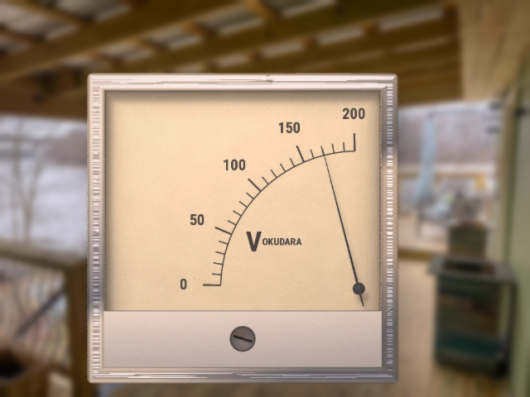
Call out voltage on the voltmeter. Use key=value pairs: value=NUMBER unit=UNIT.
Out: value=170 unit=V
